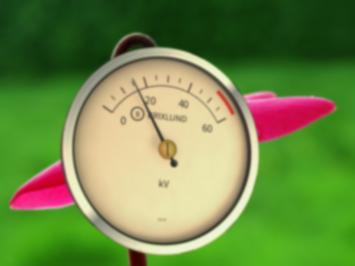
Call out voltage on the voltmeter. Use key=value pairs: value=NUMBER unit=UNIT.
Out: value=15 unit=kV
